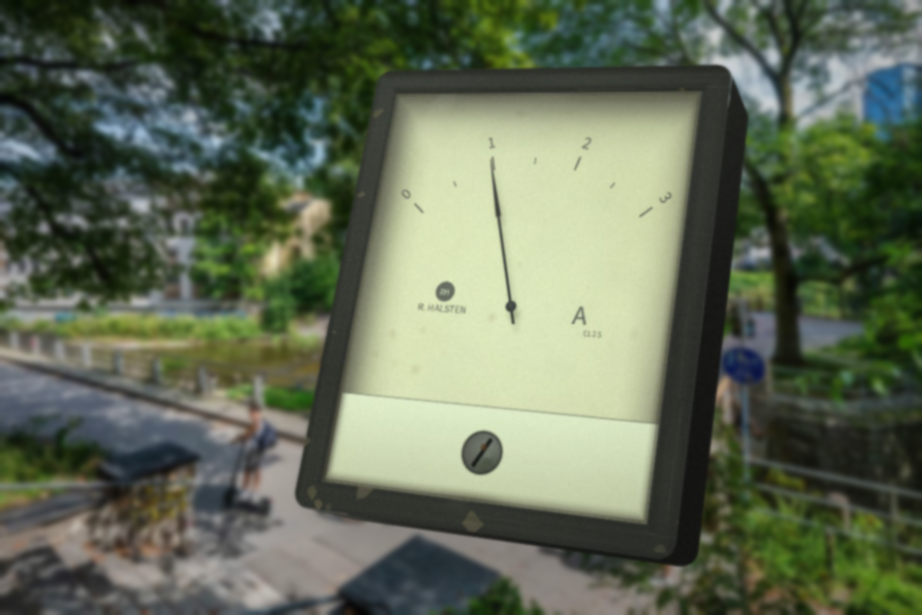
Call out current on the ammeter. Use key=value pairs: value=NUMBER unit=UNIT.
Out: value=1 unit=A
